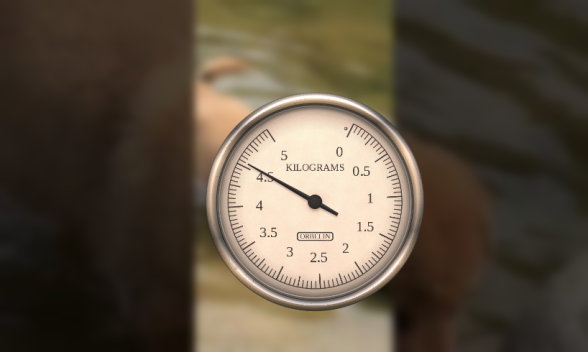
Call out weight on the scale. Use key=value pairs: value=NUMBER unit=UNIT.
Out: value=4.55 unit=kg
